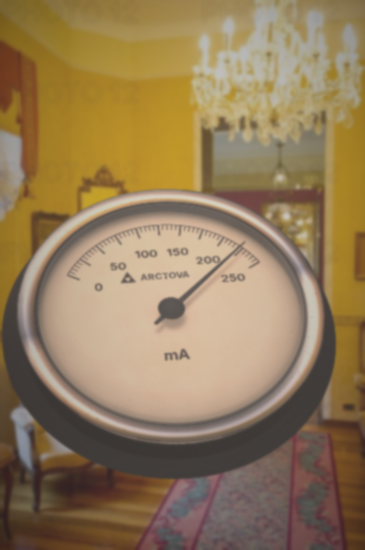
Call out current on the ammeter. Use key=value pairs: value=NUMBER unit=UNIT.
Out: value=225 unit=mA
